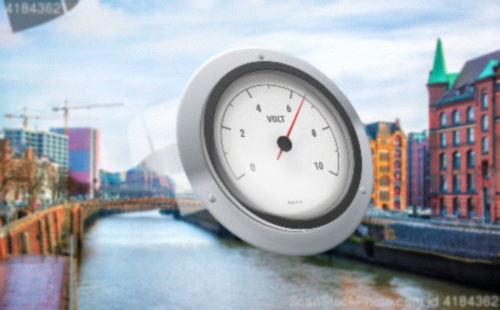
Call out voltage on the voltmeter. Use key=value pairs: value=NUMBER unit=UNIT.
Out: value=6.5 unit=V
